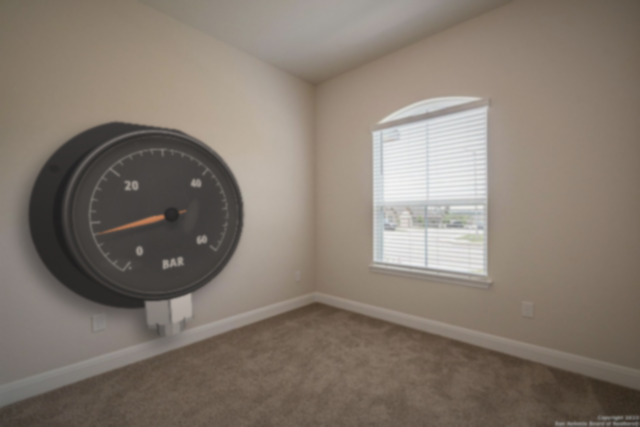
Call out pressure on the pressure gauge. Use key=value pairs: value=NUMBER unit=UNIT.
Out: value=8 unit=bar
